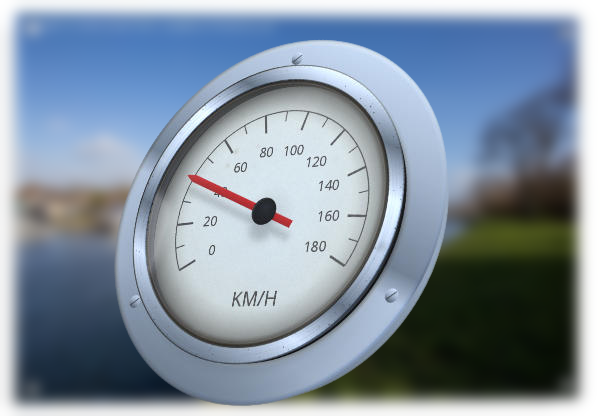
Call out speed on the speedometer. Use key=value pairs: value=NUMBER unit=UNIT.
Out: value=40 unit=km/h
